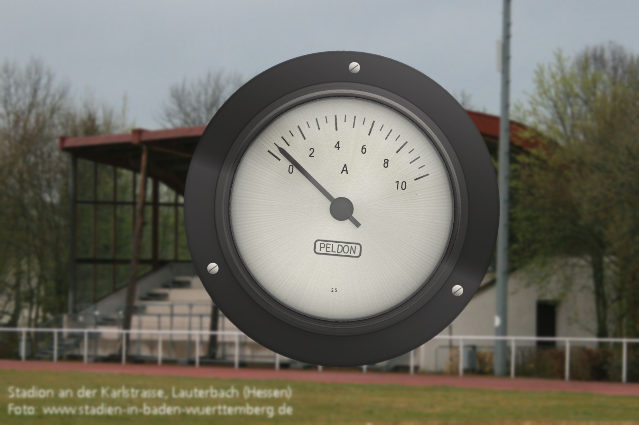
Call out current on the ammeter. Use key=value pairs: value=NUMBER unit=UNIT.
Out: value=0.5 unit=A
